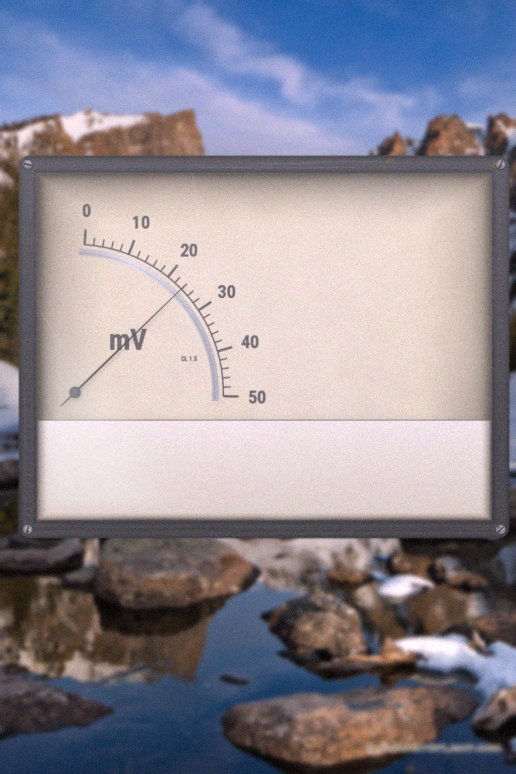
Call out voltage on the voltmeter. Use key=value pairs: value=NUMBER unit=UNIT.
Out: value=24 unit=mV
